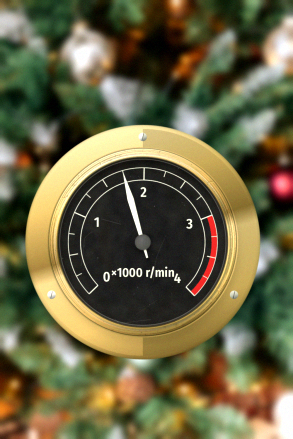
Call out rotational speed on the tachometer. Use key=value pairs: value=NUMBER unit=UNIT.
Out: value=1750 unit=rpm
